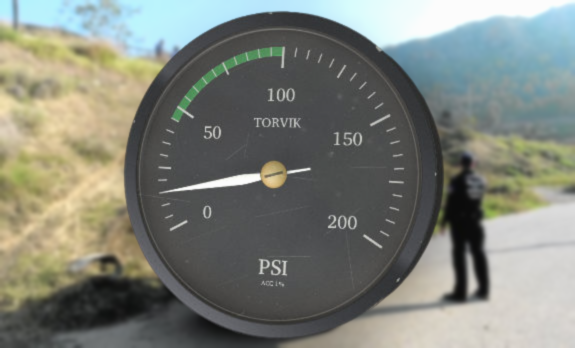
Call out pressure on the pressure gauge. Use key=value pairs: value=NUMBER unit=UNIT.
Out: value=15 unit=psi
